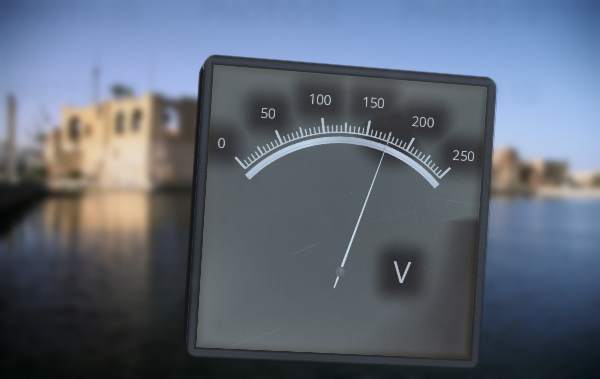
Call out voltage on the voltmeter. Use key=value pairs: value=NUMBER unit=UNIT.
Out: value=175 unit=V
